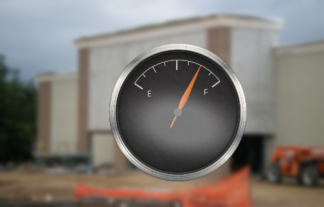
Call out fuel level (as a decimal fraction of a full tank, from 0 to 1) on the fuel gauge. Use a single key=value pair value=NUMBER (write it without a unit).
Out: value=0.75
